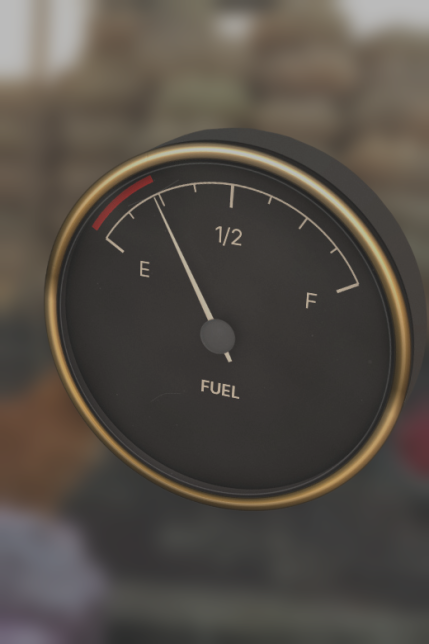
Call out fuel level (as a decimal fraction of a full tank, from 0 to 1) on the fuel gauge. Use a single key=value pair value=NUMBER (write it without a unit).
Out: value=0.25
